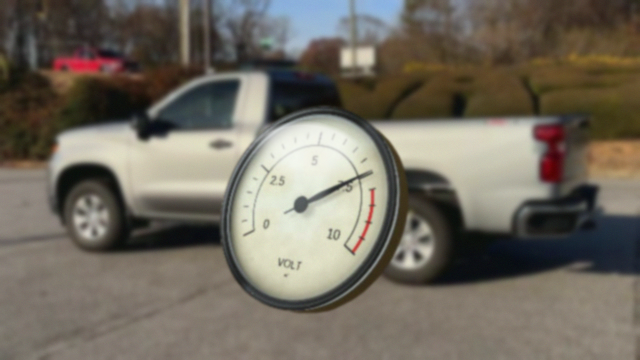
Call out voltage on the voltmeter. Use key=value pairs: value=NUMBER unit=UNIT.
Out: value=7.5 unit=V
